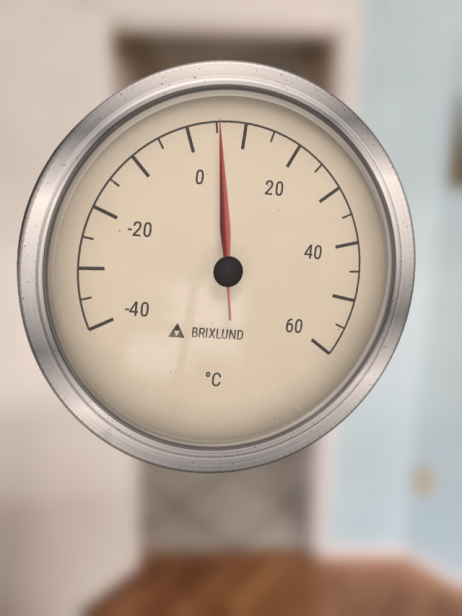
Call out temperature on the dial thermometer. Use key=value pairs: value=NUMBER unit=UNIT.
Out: value=5 unit=°C
